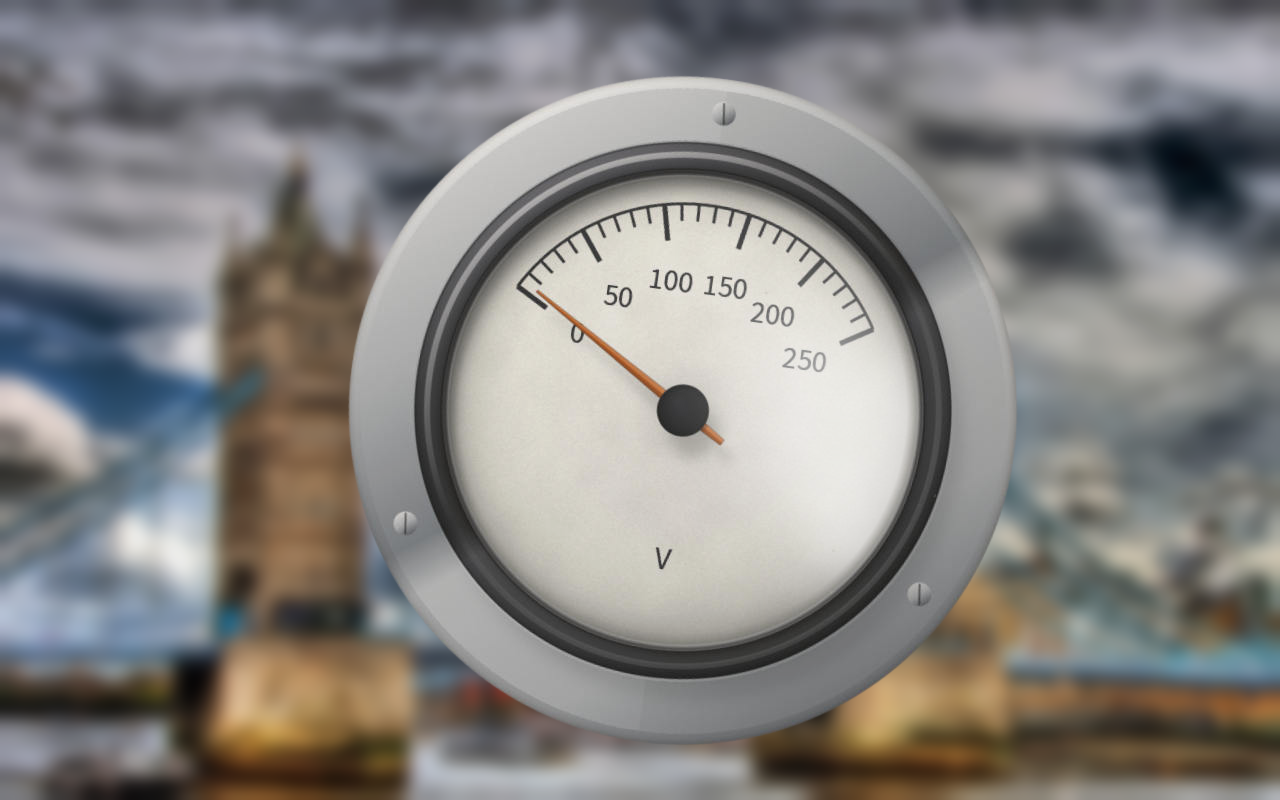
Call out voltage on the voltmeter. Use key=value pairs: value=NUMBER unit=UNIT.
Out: value=5 unit=V
